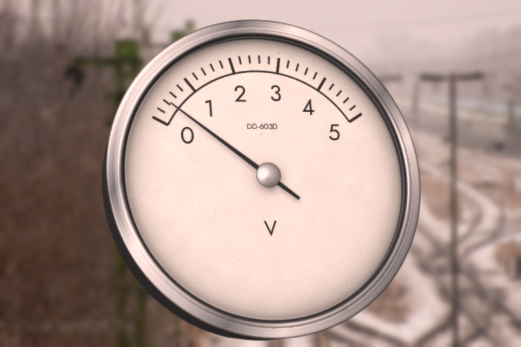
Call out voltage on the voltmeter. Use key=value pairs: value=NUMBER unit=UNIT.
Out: value=0.4 unit=V
